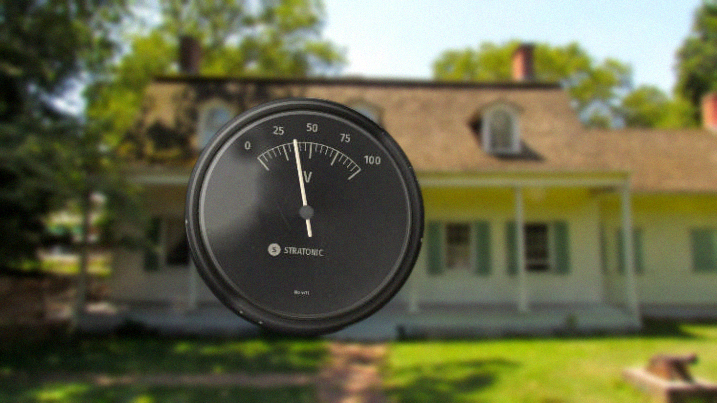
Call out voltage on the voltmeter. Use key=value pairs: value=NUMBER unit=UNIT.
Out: value=35 unit=V
